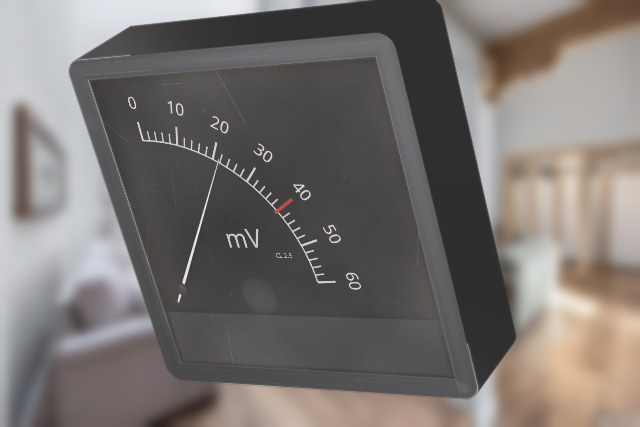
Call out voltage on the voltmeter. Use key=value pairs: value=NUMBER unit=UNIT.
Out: value=22 unit=mV
